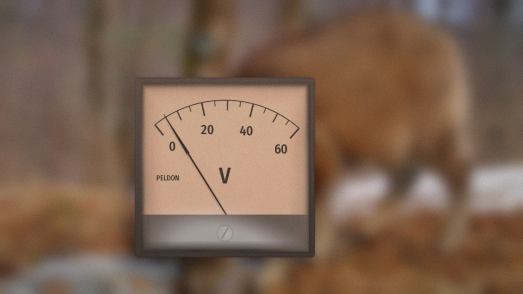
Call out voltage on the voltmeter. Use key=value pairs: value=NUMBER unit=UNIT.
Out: value=5 unit=V
